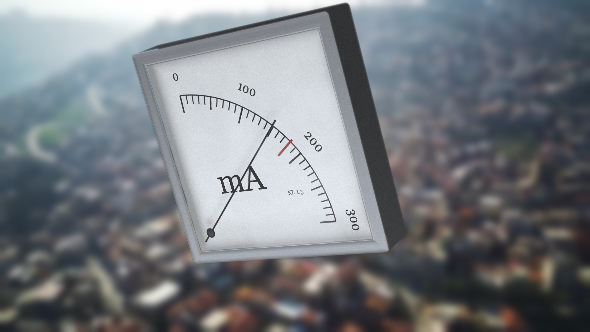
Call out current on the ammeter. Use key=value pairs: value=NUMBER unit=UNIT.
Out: value=150 unit=mA
